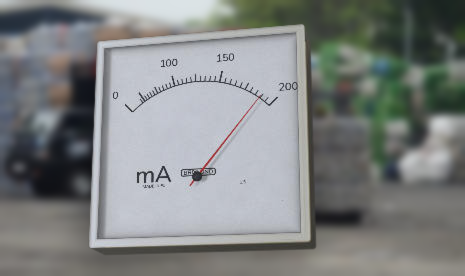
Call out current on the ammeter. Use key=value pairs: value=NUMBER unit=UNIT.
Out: value=190 unit=mA
